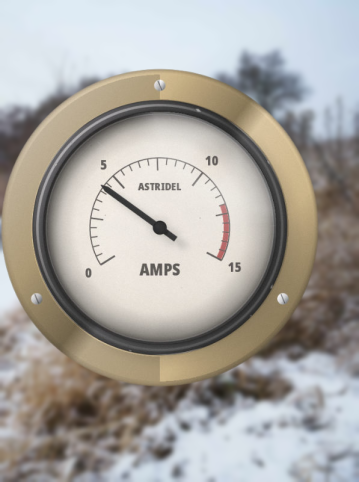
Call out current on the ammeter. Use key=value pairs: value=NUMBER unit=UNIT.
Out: value=4.25 unit=A
